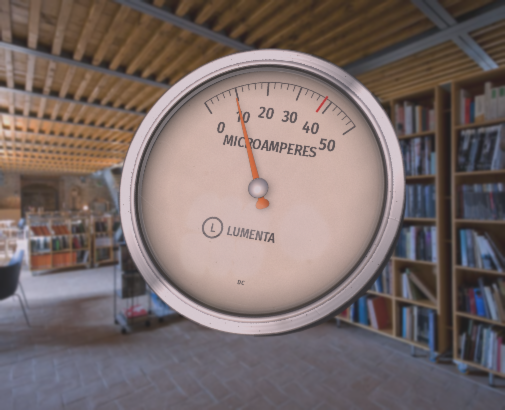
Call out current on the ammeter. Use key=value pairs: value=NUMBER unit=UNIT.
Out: value=10 unit=µA
